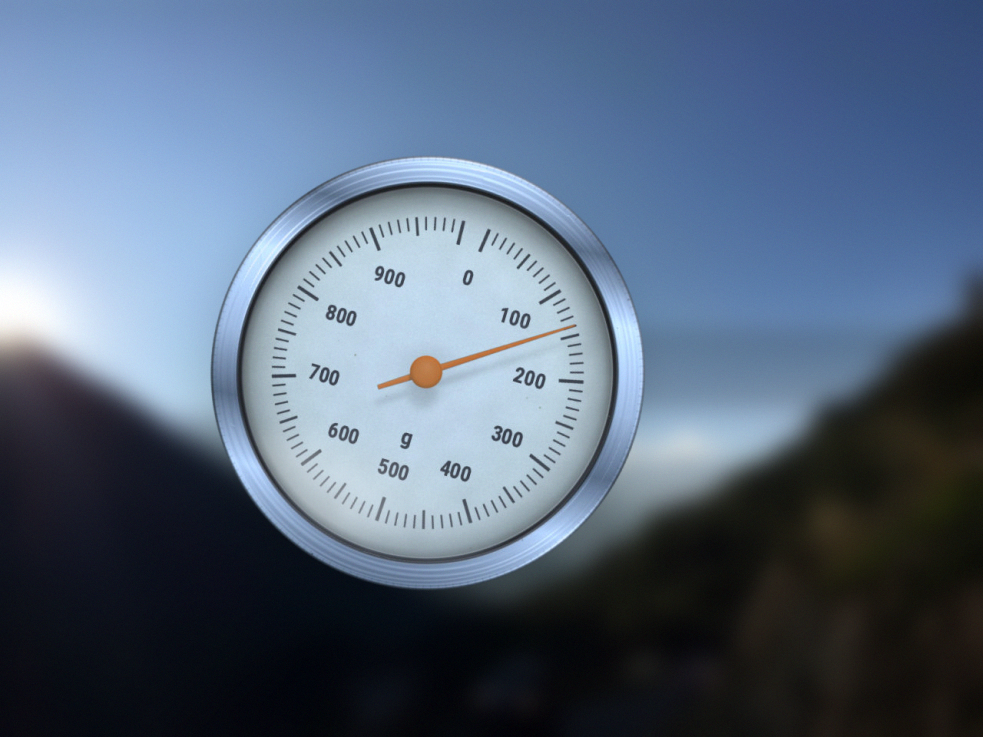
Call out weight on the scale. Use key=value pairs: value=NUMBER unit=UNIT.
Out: value=140 unit=g
